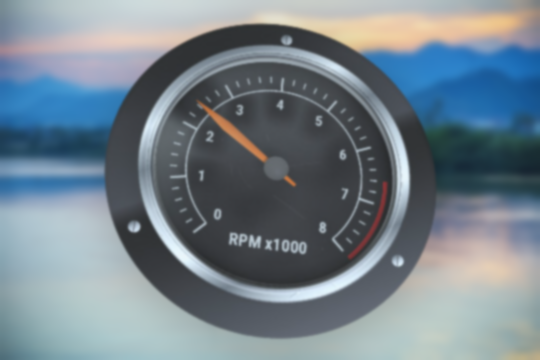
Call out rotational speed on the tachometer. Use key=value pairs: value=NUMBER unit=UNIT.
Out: value=2400 unit=rpm
